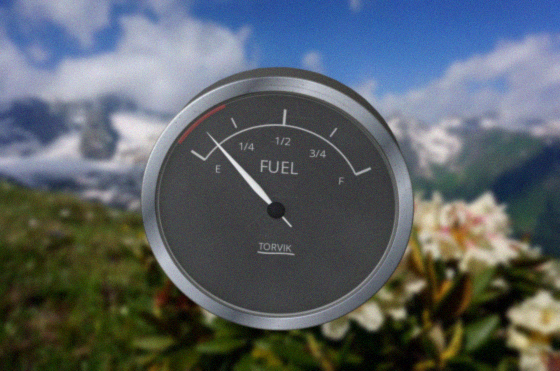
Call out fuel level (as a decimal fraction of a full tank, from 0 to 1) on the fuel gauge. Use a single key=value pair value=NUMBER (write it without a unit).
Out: value=0.125
